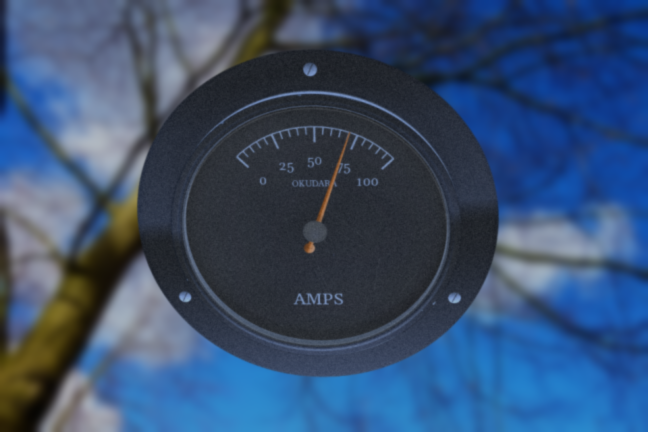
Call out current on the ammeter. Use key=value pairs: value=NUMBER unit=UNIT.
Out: value=70 unit=A
